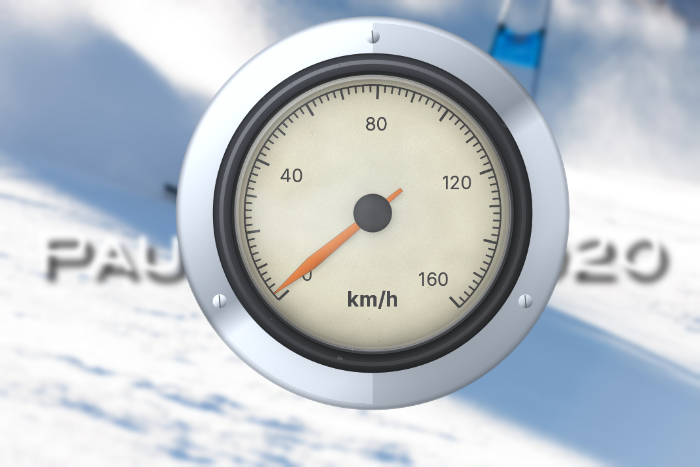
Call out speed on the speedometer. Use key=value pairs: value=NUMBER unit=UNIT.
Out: value=2 unit=km/h
